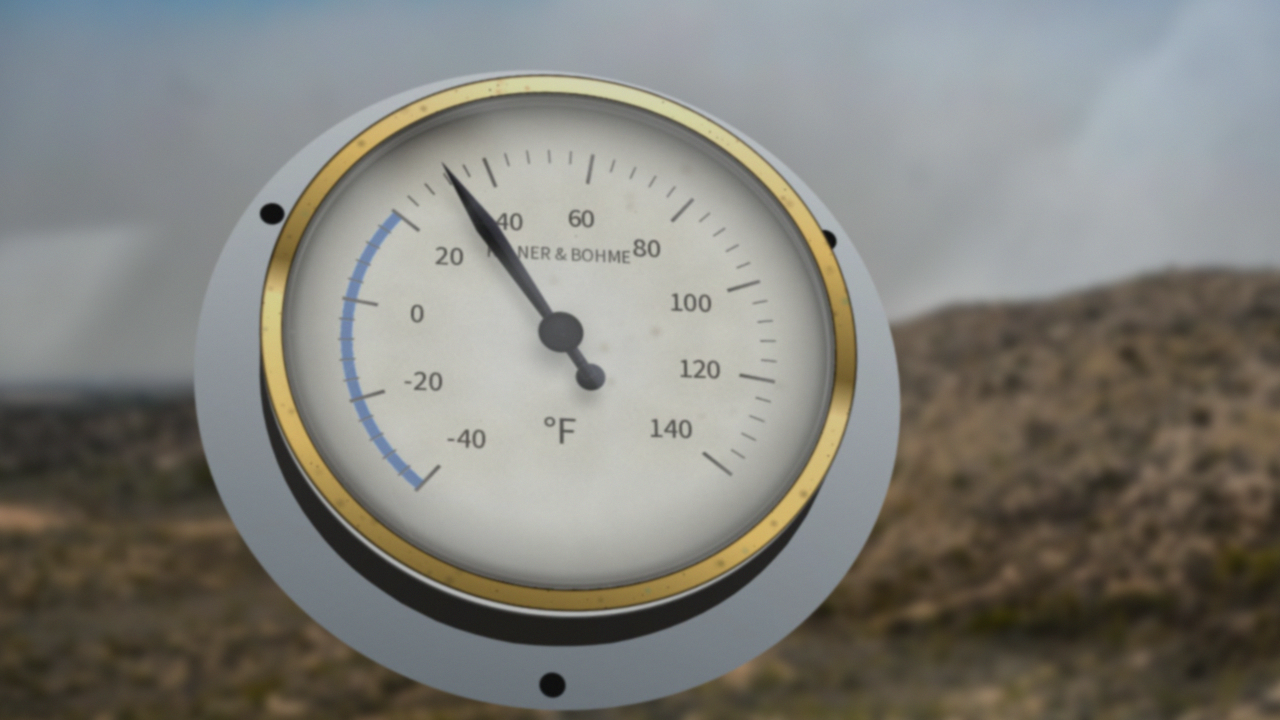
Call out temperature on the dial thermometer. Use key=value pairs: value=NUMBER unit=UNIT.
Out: value=32 unit=°F
